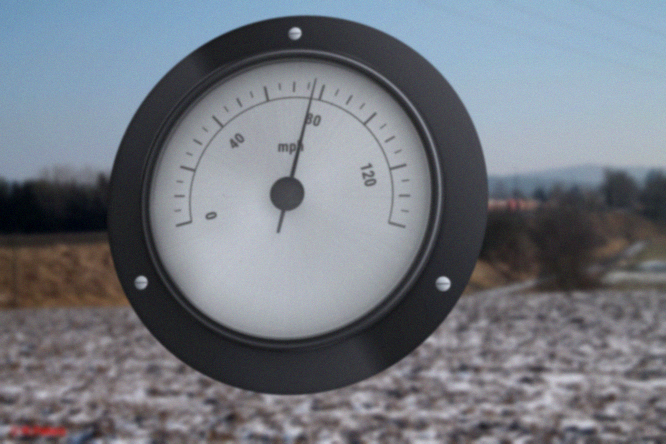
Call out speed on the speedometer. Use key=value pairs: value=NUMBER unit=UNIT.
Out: value=77.5 unit=mph
